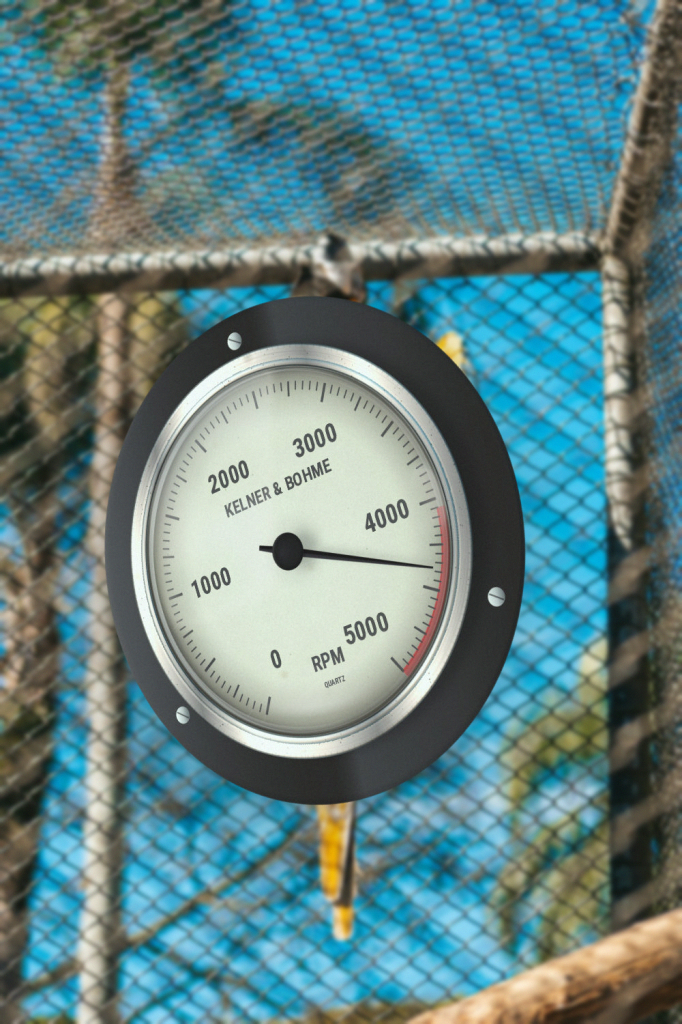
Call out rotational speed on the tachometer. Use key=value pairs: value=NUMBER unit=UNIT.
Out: value=4375 unit=rpm
